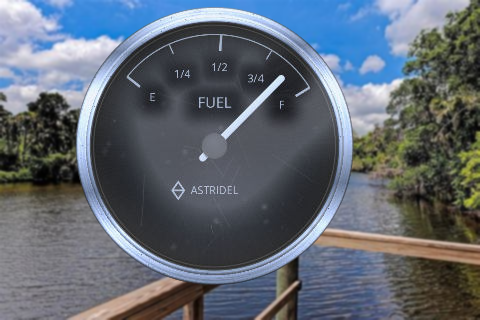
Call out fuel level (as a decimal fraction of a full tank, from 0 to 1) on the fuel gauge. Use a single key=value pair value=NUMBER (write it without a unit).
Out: value=0.875
